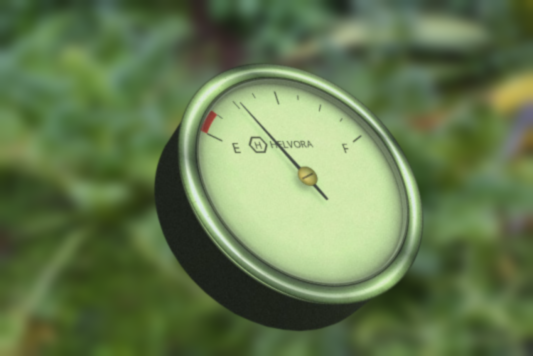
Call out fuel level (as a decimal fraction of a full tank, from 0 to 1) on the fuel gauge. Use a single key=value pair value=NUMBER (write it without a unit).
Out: value=0.25
